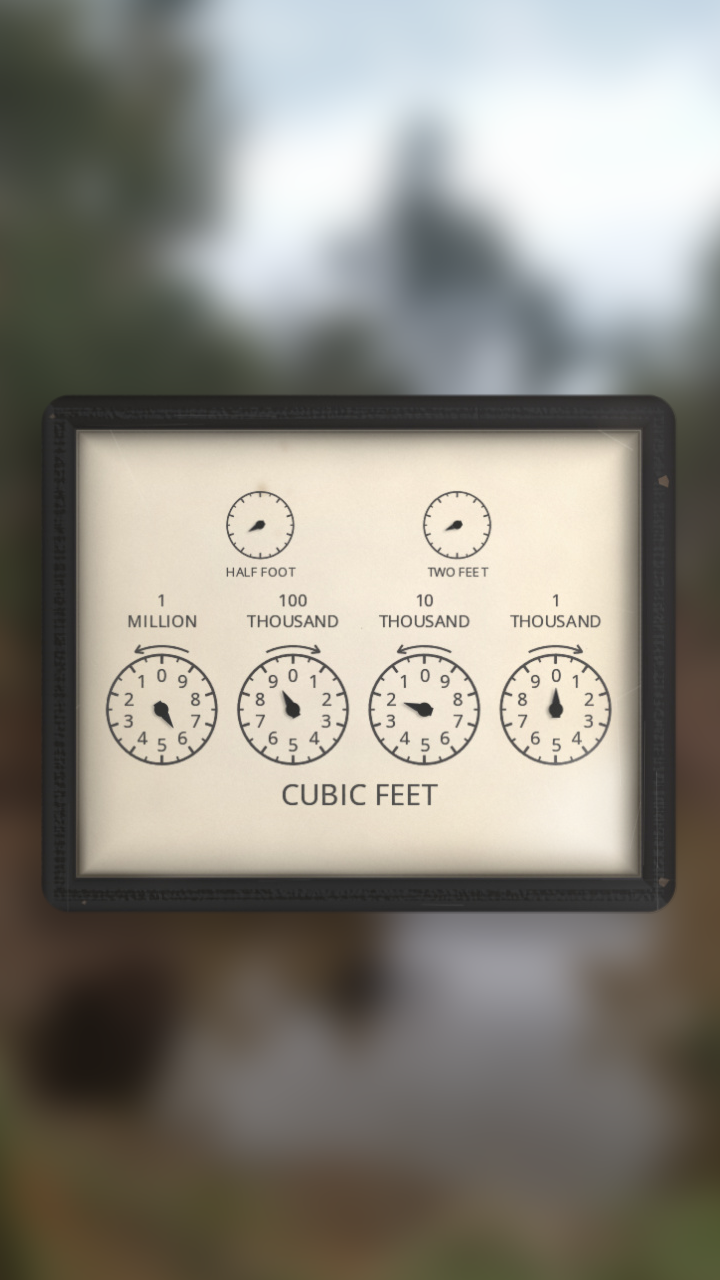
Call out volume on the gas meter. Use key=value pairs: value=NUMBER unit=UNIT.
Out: value=592000 unit=ft³
